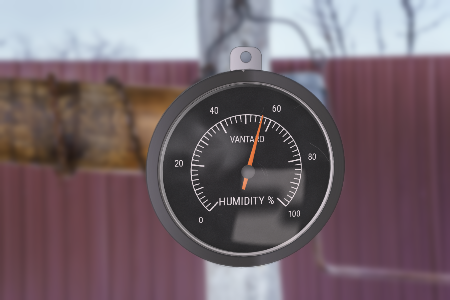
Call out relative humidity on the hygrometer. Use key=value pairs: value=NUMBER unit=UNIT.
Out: value=56 unit=%
